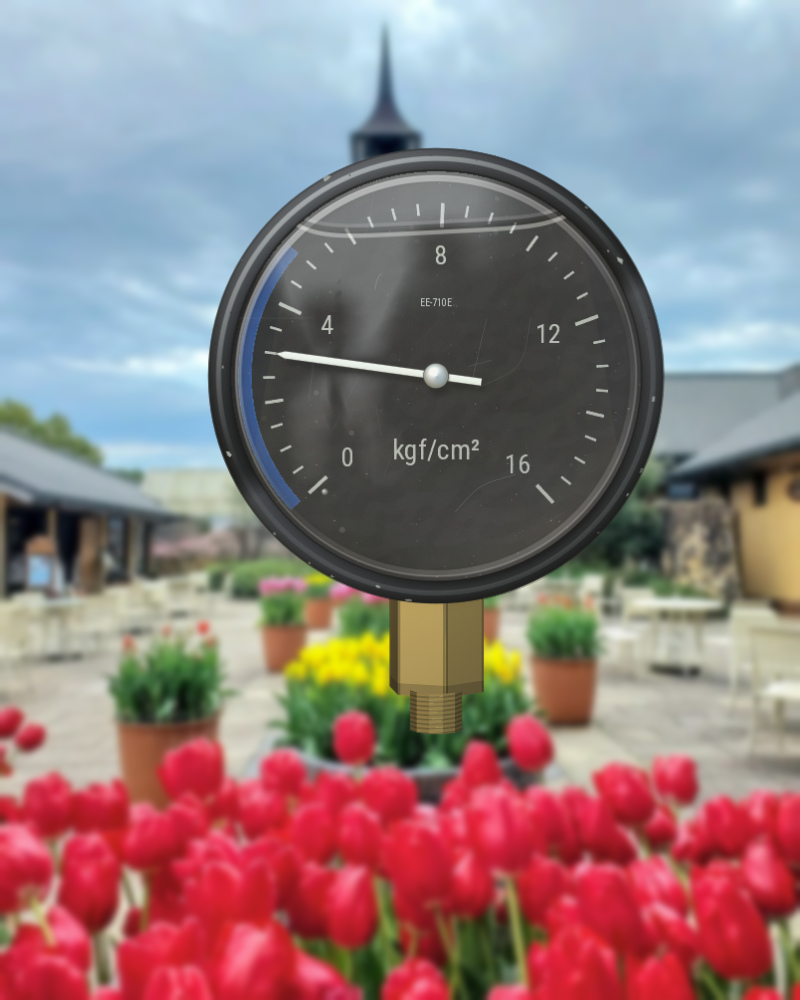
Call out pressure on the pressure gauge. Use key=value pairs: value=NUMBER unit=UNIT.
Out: value=3 unit=kg/cm²
